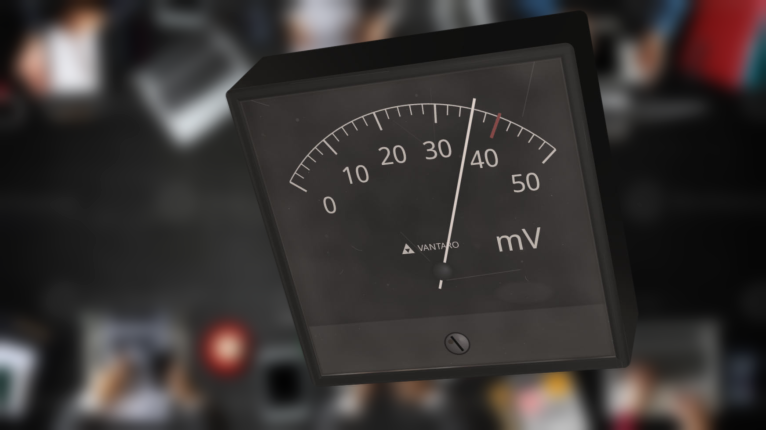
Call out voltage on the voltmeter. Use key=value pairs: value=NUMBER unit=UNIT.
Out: value=36 unit=mV
